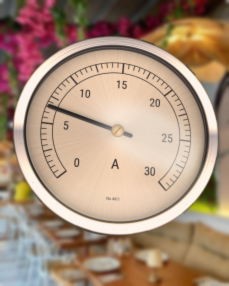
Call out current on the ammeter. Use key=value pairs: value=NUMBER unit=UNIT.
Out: value=6.5 unit=A
